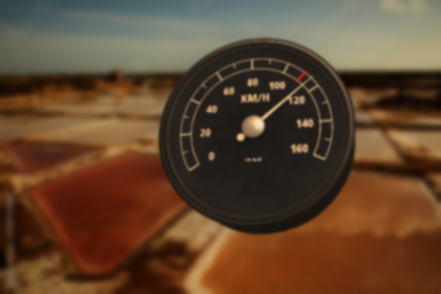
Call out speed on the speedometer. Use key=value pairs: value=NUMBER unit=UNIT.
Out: value=115 unit=km/h
